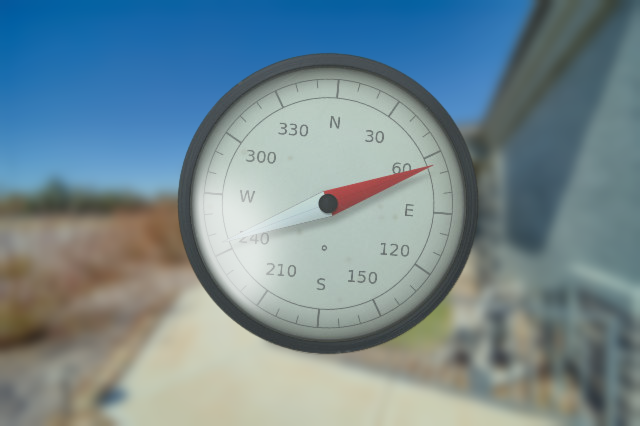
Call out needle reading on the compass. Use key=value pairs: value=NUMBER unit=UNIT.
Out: value=65 unit=°
